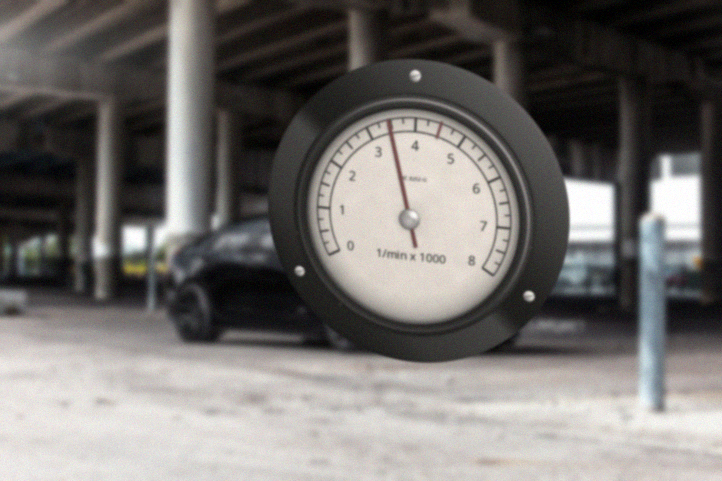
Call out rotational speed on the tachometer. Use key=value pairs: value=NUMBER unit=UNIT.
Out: value=3500 unit=rpm
